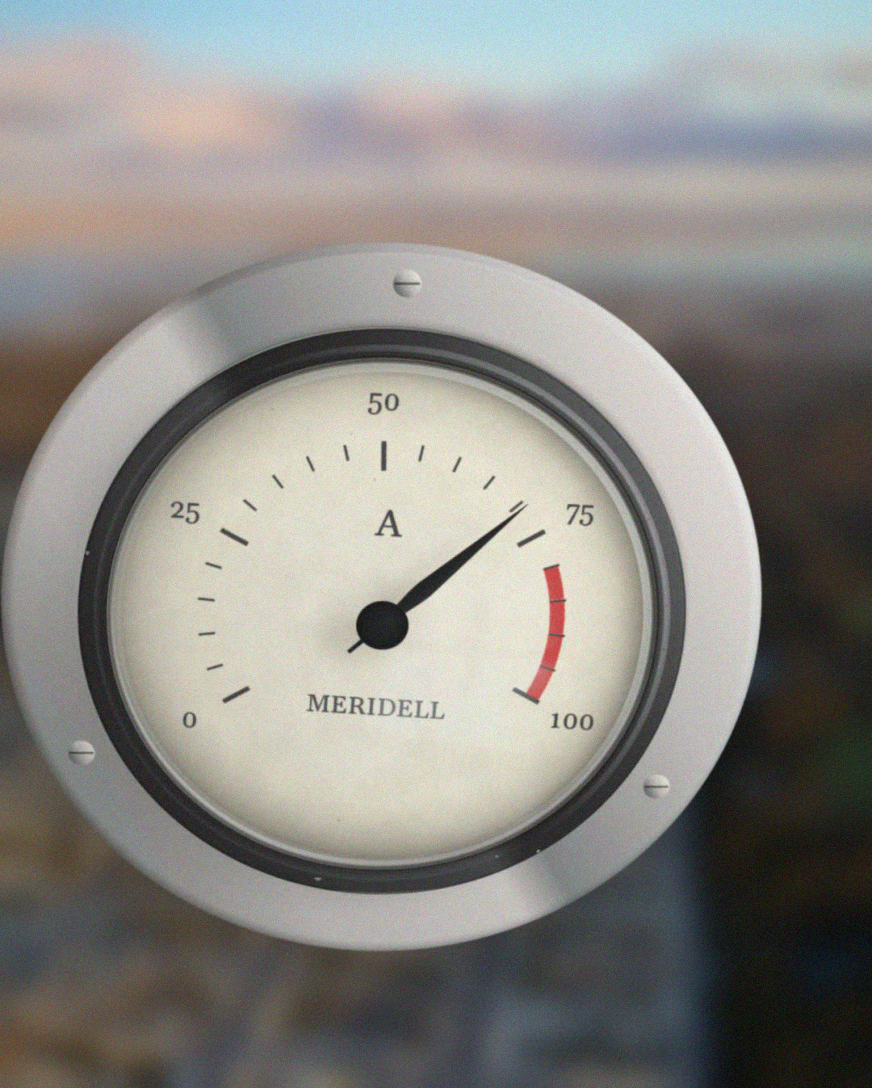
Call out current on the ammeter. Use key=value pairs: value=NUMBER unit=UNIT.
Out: value=70 unit=A
